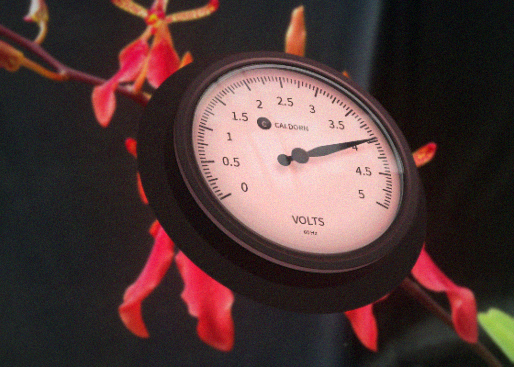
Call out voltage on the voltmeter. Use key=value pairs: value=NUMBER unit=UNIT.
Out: value=4 unit=V
